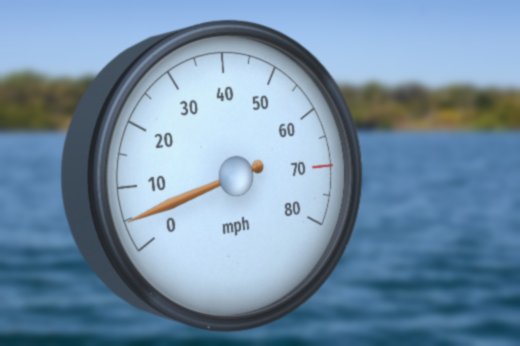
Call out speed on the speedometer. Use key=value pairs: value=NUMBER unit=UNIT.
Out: value=5 unit=mph
